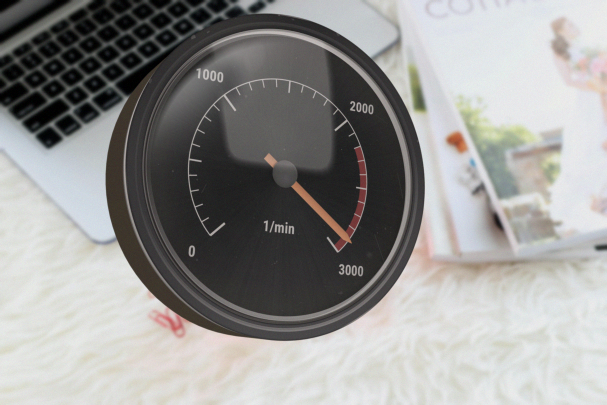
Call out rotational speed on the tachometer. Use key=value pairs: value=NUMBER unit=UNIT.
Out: value=2900 unit=rpm
